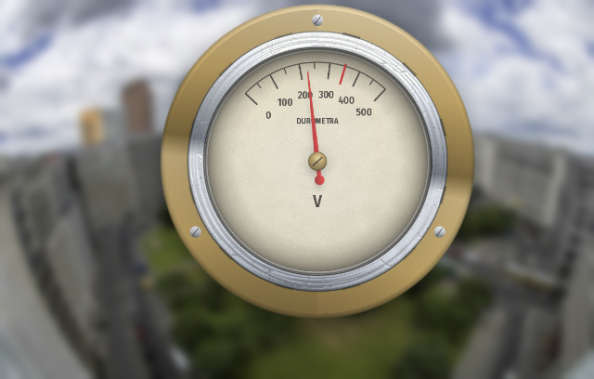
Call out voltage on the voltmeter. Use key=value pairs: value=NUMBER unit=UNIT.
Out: value=225 unit=V
